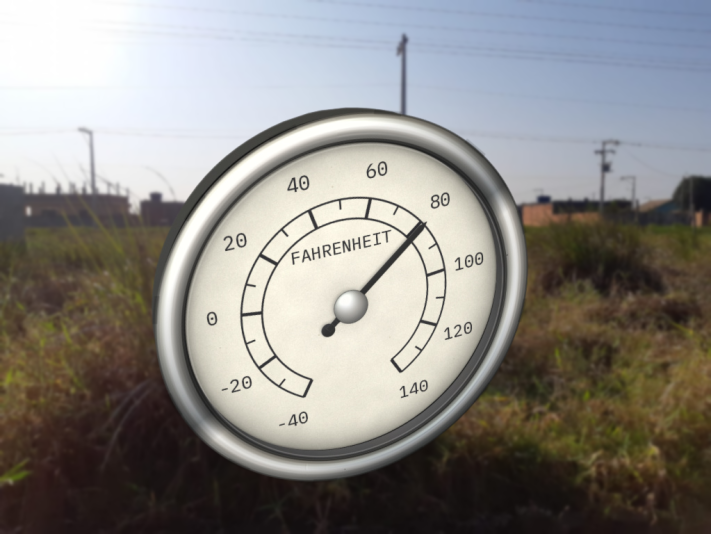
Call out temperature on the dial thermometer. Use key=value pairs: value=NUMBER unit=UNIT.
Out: value=80 unit=°F
